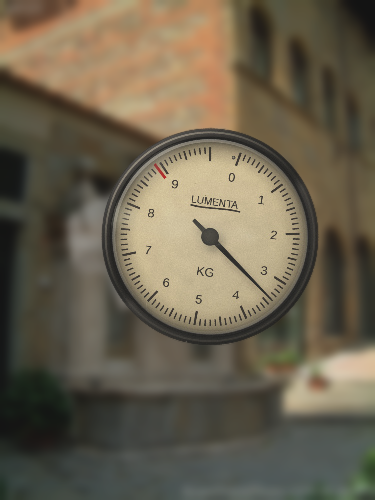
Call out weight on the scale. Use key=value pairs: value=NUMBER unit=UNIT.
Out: value=3.4 unit=kg
